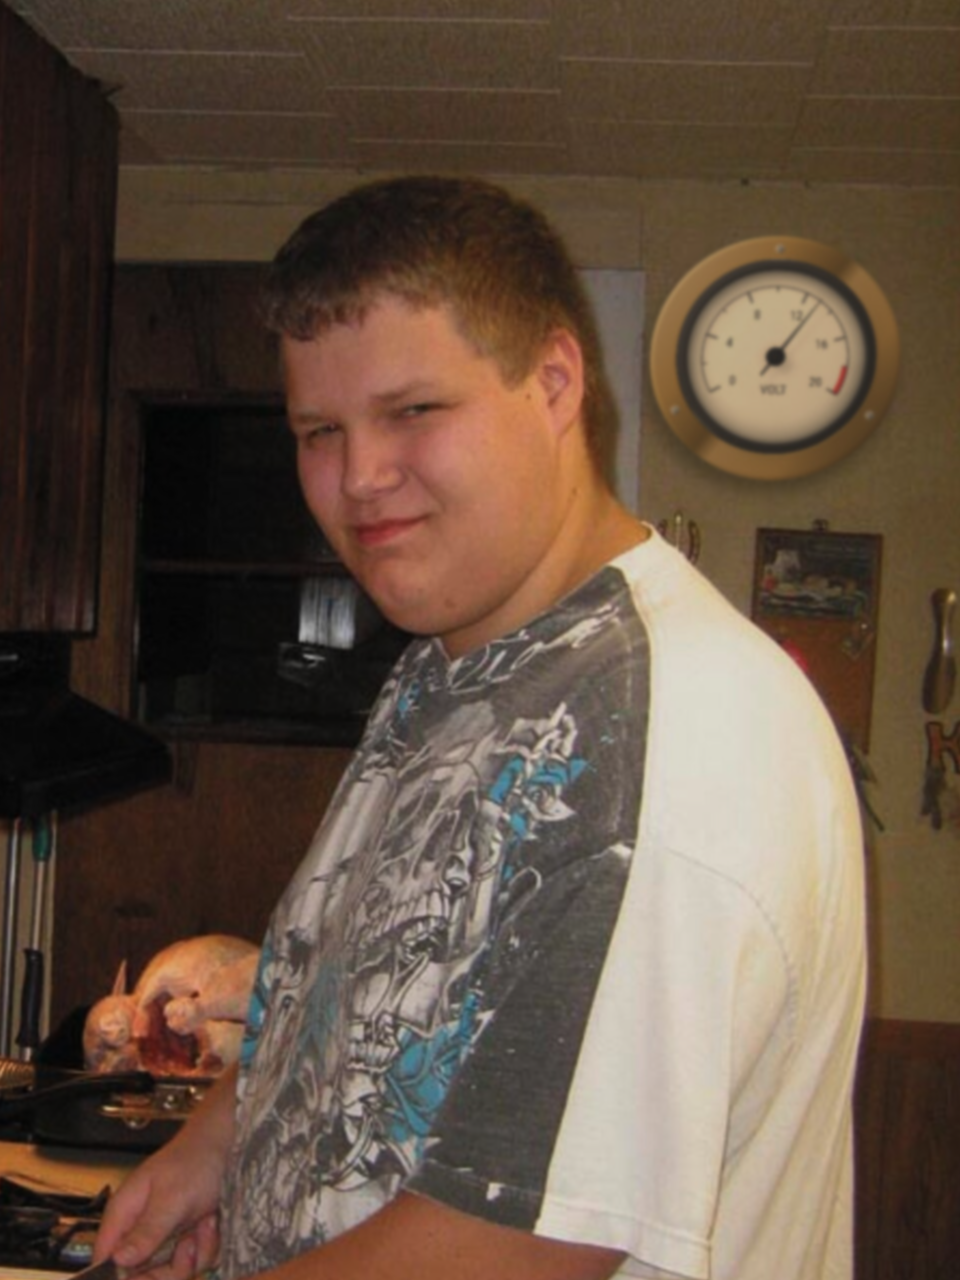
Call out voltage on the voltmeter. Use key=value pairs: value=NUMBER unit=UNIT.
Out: value=13 unit=V
